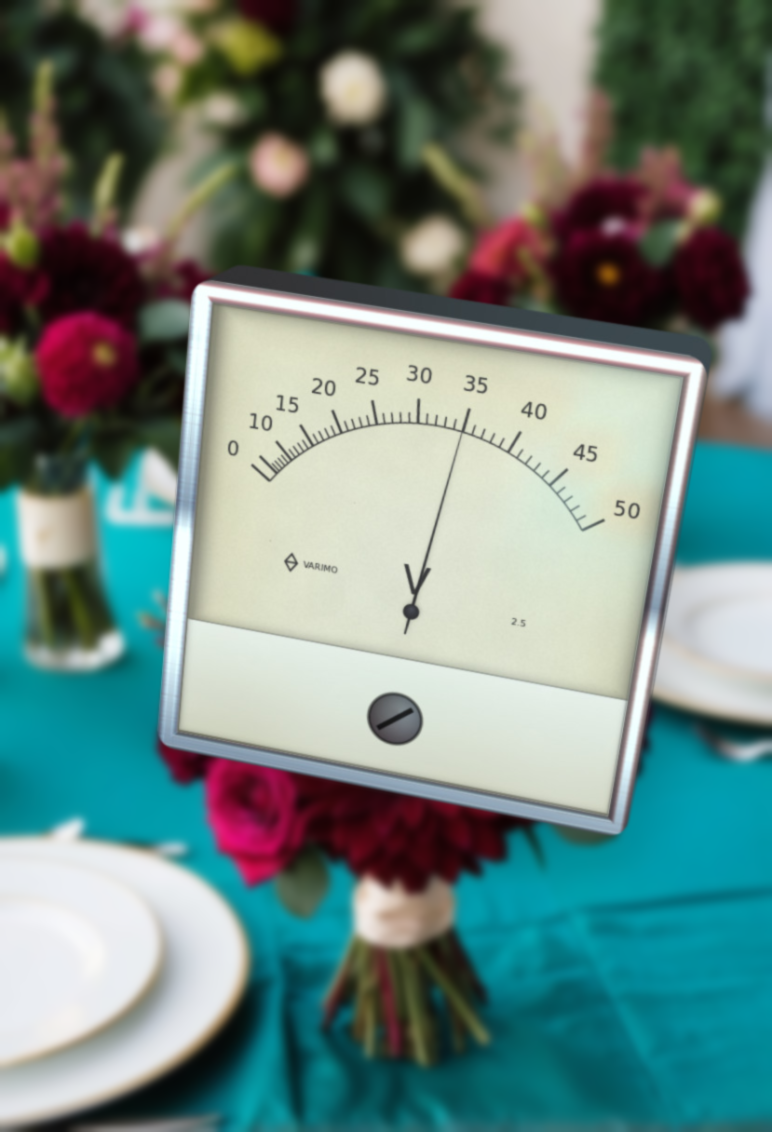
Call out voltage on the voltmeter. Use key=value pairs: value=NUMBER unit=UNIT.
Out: value=35 unit=V
